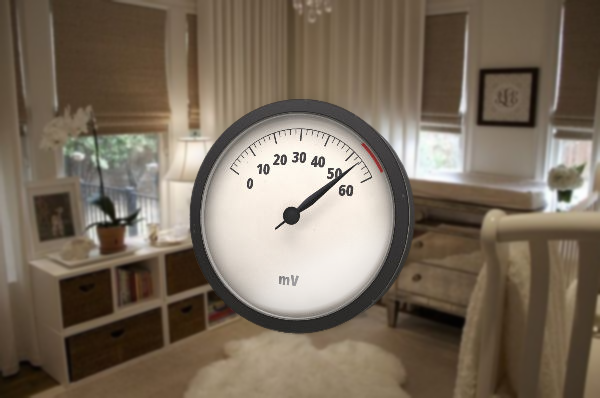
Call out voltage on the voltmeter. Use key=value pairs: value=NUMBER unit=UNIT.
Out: value=54 unit=mV
